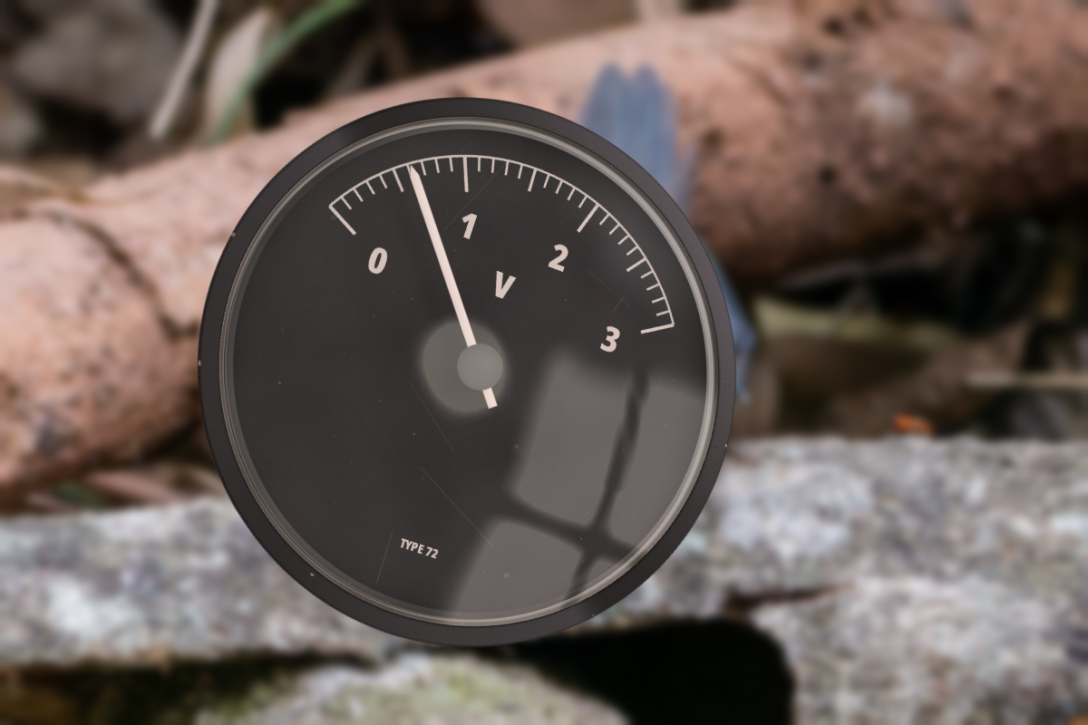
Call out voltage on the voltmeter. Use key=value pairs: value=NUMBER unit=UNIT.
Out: value=0.6 unit=V
